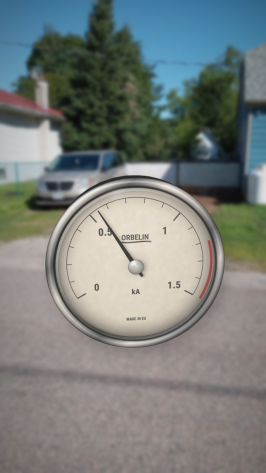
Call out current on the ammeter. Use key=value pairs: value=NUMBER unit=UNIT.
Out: value=0.55 unit=kA
